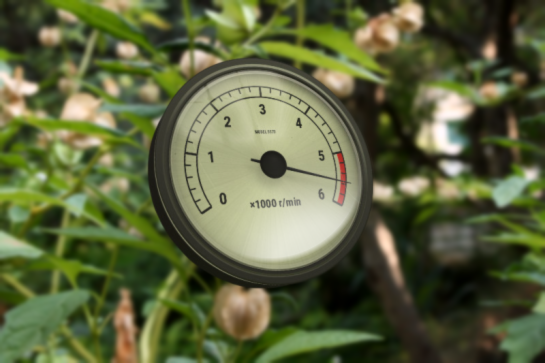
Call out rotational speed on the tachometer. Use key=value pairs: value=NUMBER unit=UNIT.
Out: value=5600 unit=rpm
